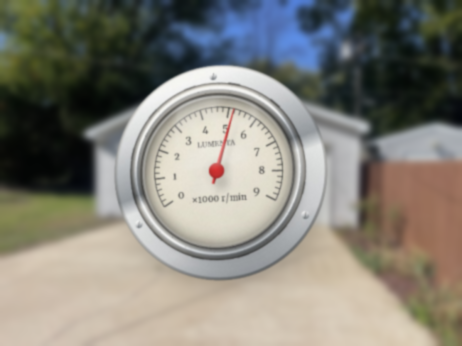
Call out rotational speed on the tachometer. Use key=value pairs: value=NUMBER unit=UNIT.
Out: value=5200 unit=rpm
